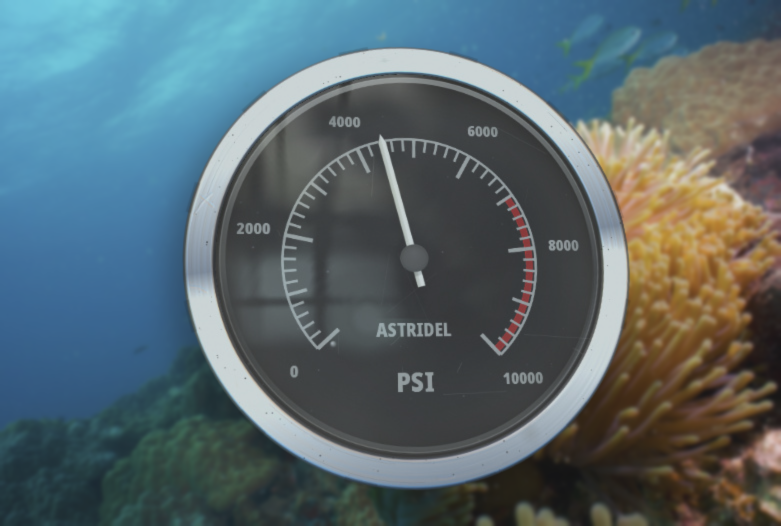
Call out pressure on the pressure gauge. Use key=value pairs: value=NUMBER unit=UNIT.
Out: value=4400 unit=psi
